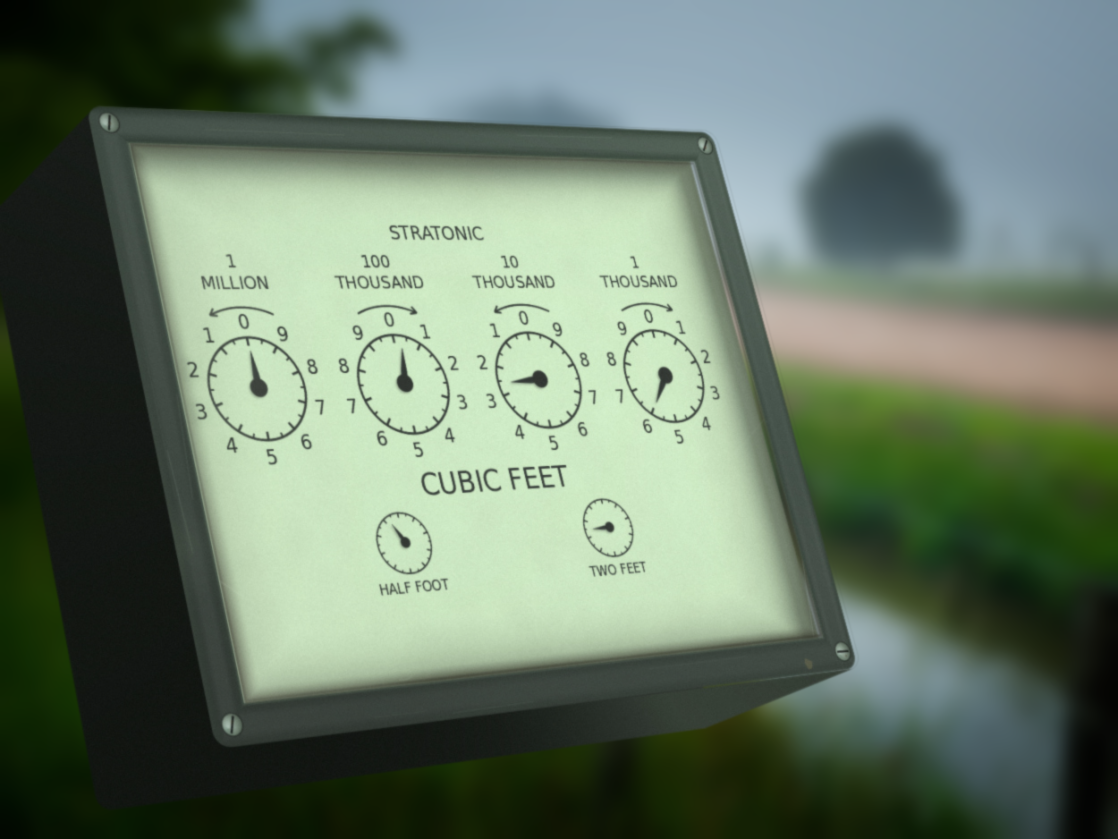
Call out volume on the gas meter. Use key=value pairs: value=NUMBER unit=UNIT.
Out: value=2600 unit=ft³
